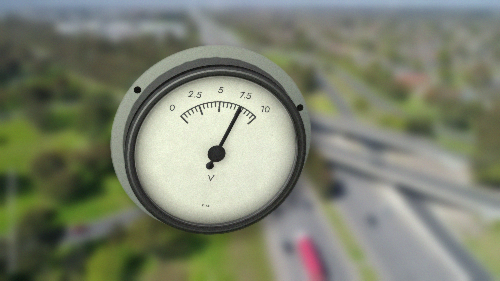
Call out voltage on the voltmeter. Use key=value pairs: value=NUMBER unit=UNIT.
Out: value=7.5 unit=V
